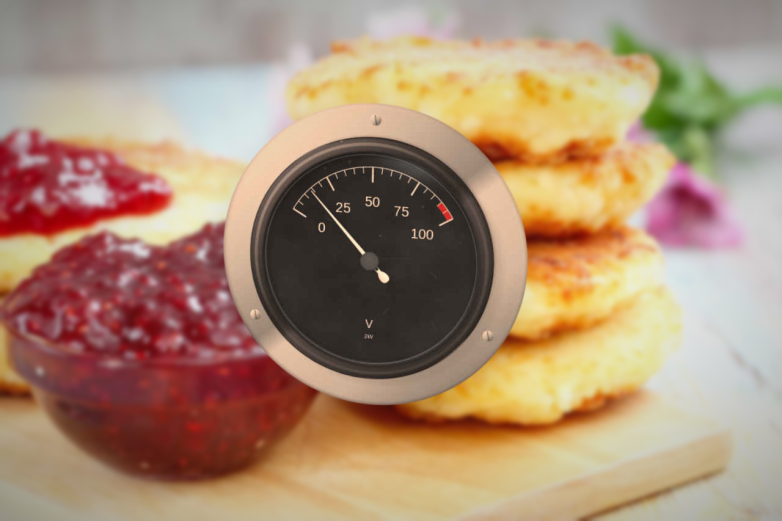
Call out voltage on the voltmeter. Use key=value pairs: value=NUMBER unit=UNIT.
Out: value=15 unit=V
